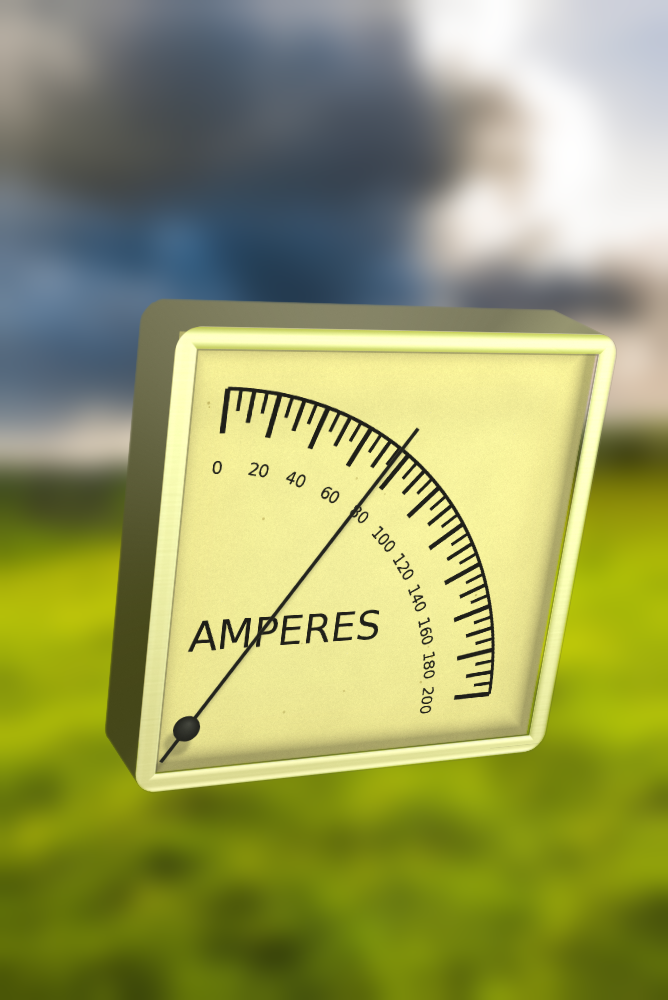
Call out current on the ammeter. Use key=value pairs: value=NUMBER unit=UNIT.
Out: value=75 unit=A
